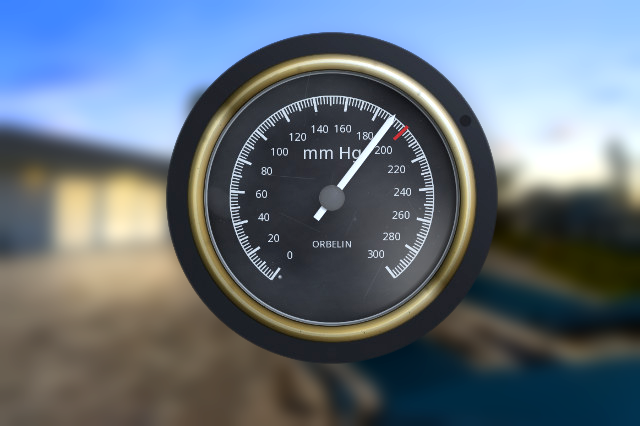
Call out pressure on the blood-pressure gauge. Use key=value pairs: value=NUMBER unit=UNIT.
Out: value=190 unit=mmHg
